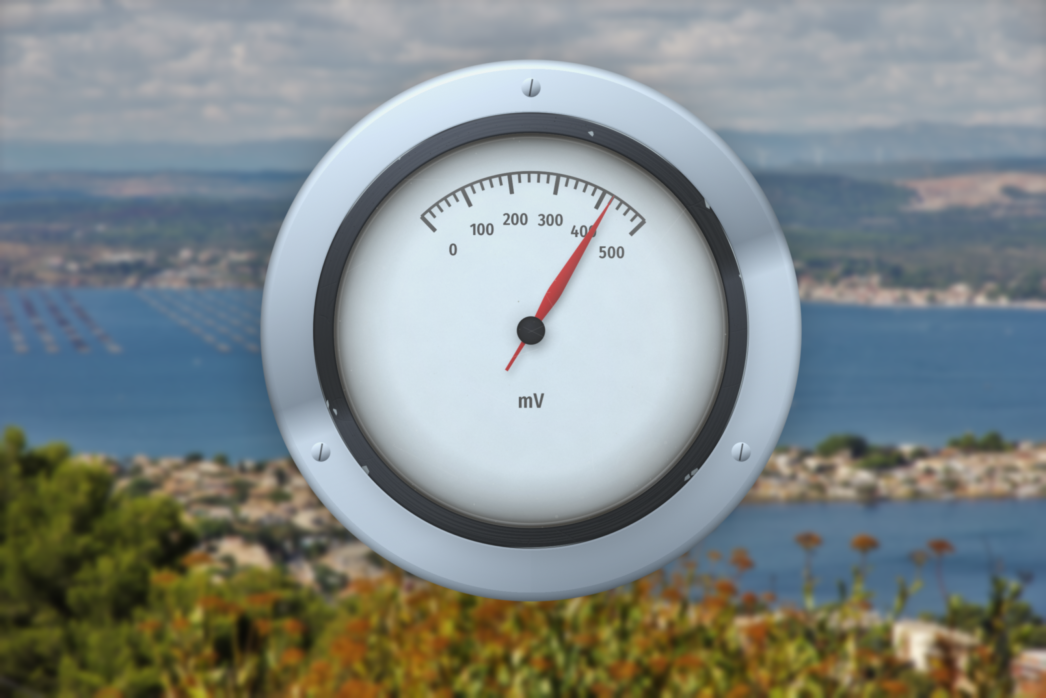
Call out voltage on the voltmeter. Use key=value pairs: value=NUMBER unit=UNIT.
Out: value=420 unit=mV
